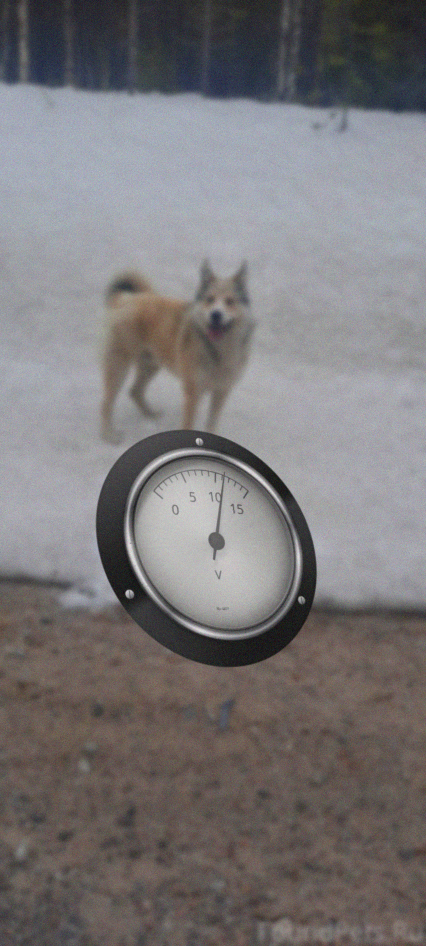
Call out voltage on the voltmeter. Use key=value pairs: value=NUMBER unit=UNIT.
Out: value=11 unit=V
